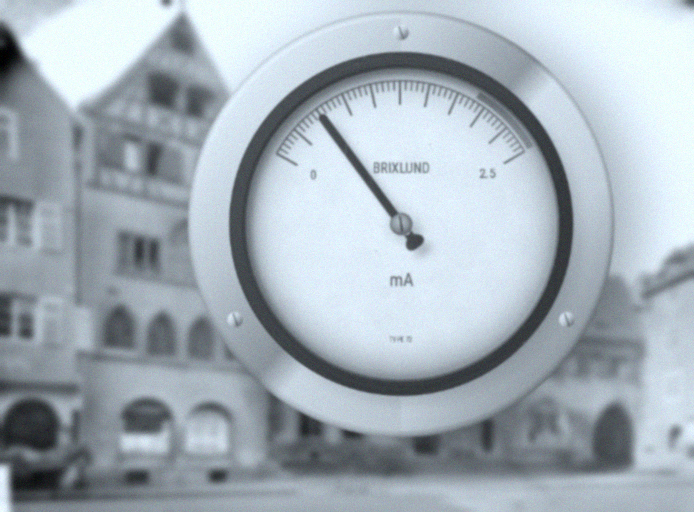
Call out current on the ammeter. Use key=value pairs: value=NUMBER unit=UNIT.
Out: value=0.5 unit=mA
